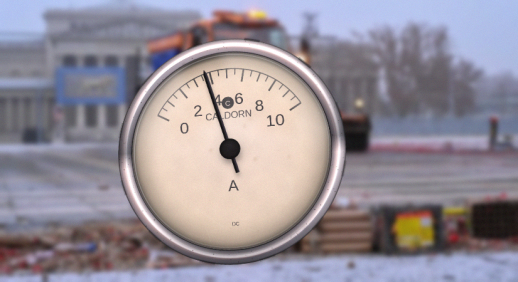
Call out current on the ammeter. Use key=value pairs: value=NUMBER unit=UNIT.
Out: value=3.75 unit=A
